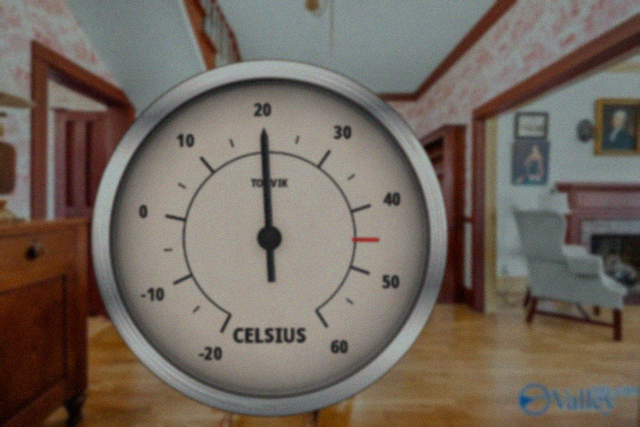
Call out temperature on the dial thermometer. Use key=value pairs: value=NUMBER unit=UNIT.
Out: value=20 unit=°C
